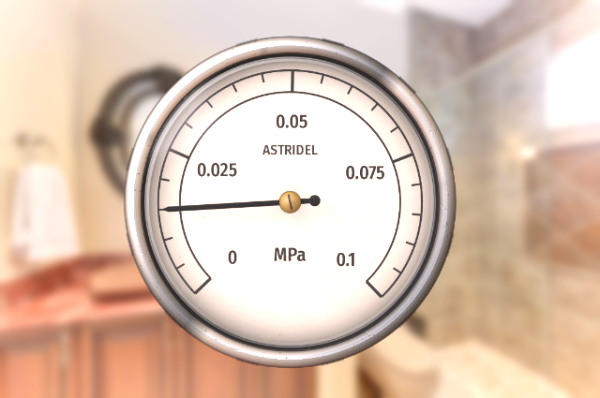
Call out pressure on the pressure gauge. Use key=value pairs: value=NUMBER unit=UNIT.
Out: value=0.015 unit=MPa
